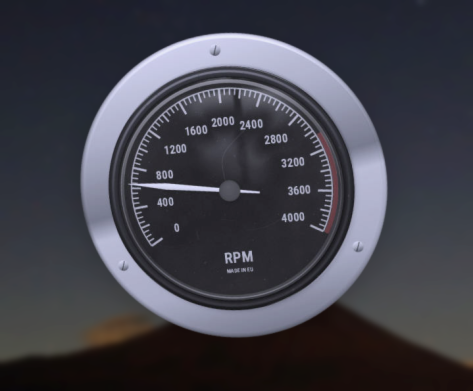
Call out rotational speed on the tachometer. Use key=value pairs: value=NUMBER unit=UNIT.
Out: value=650 unit=rpm
